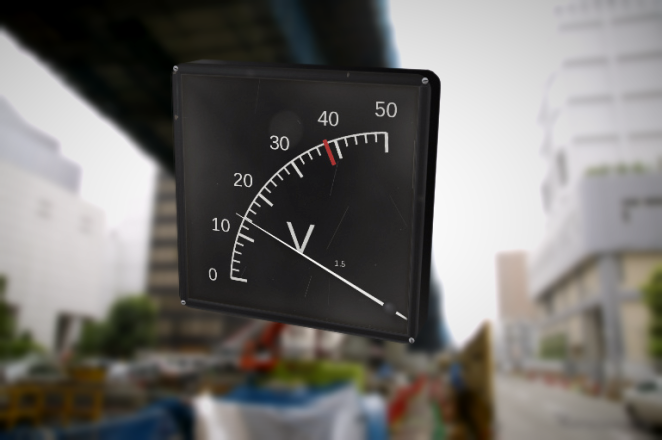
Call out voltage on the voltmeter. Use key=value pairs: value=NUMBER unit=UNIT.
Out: value=14 unit=V
